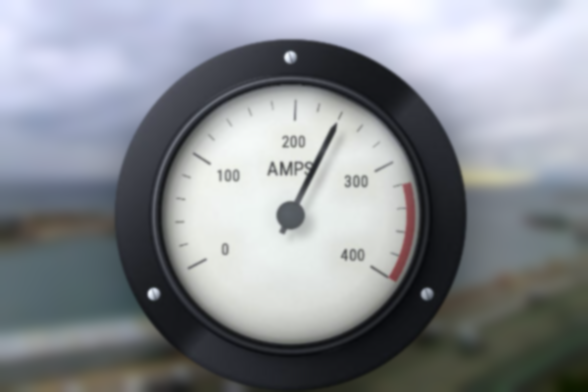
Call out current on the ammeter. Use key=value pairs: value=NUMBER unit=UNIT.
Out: value=240 unit=A
